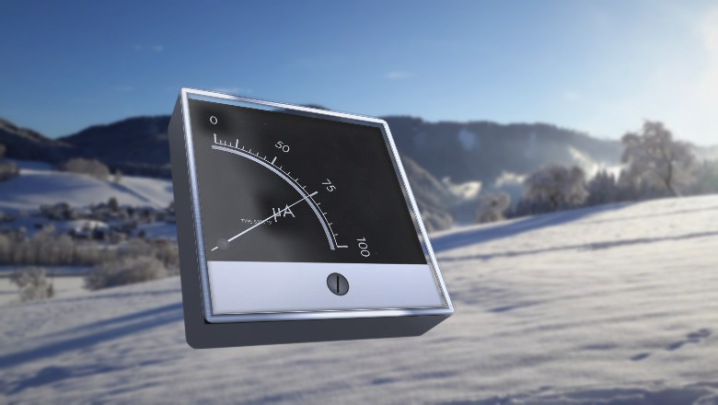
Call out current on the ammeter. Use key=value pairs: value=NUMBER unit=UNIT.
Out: value=75 unit=µA
